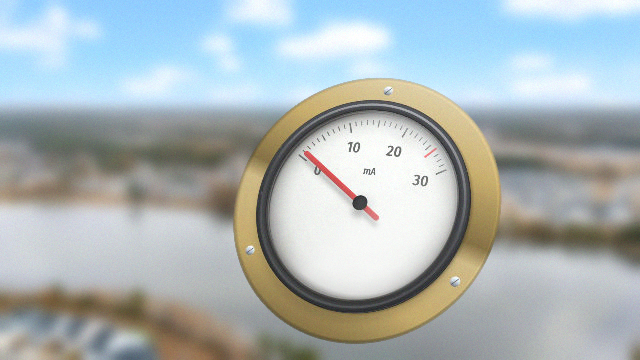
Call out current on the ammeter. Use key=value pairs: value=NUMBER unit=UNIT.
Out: value=1 unit=mA
